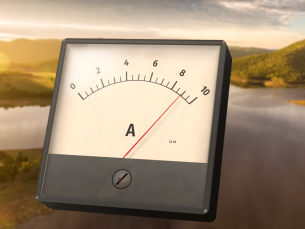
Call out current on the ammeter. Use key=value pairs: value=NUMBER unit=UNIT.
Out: value=9 unit=A
